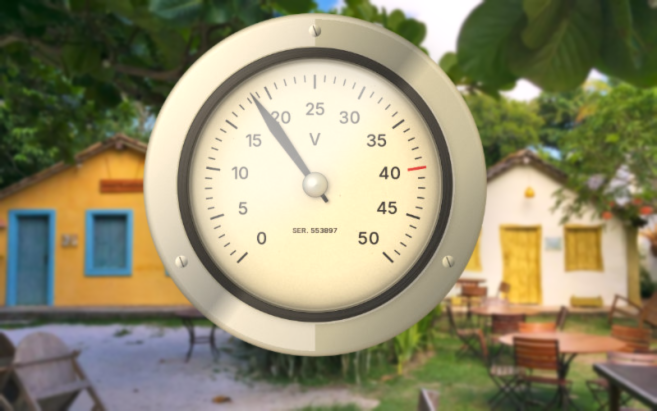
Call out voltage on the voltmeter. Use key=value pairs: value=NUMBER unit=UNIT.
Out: value=18.5 unit=V
